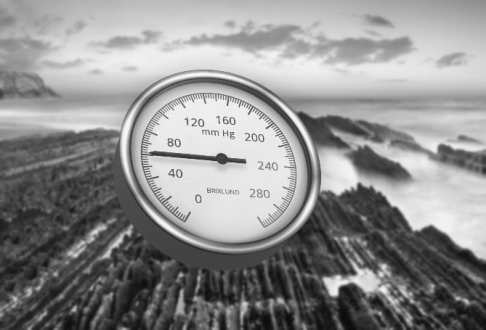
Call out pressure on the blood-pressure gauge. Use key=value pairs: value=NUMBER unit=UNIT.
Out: value=60 unit=mmHg
